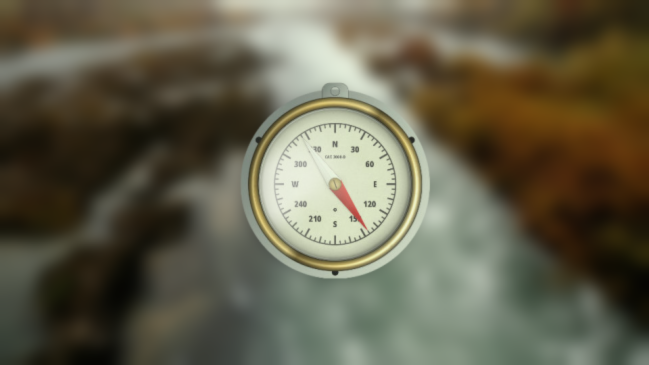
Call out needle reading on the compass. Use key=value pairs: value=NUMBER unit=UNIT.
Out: value=145 unit=°
